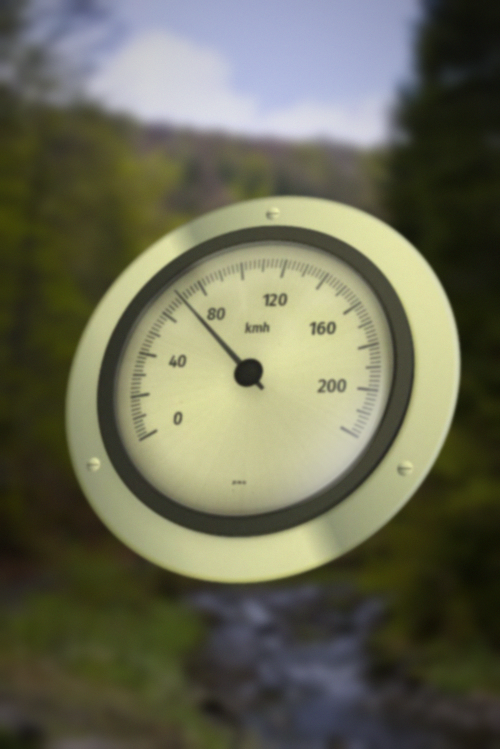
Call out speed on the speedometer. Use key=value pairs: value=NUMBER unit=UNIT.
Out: value=70 unit=km/h
